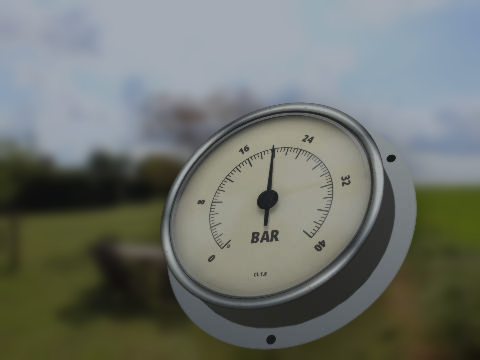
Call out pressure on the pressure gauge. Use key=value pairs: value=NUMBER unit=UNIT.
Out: value=20 unit=bar
